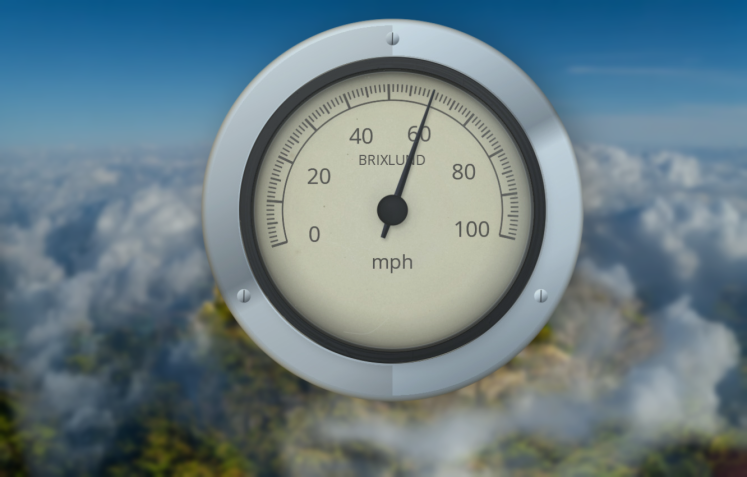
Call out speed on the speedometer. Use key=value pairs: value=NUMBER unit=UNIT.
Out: value=60 unit=mph
